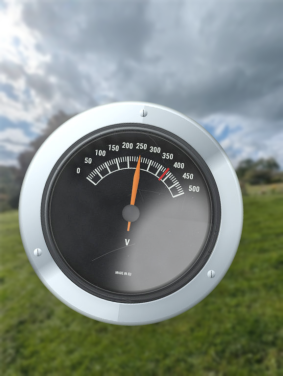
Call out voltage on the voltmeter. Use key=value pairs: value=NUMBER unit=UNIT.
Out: value=250 unit=V
